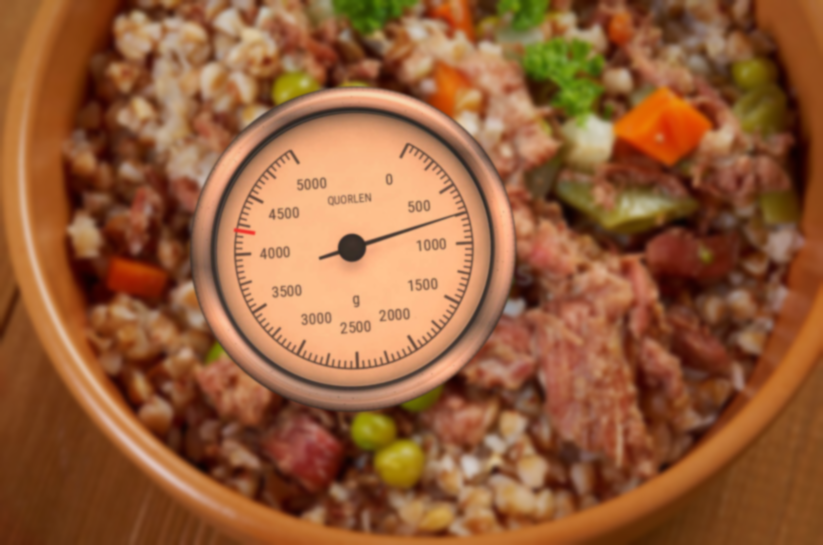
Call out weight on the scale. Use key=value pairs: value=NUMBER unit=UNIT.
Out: value=750 unit=g
